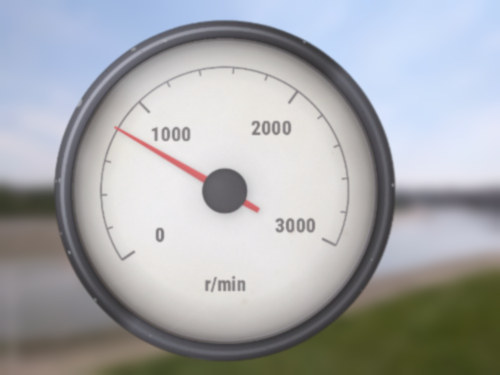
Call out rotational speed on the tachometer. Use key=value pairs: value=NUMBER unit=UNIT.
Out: value=800 unit=rpm
